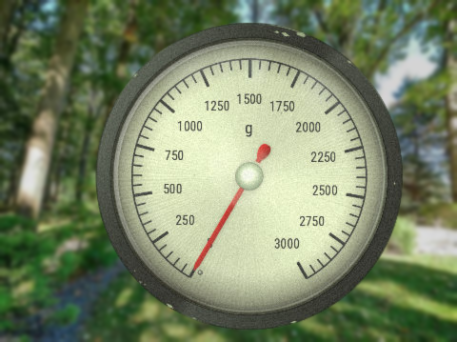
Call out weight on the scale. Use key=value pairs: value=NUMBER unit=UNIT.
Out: value=0 unit=g
